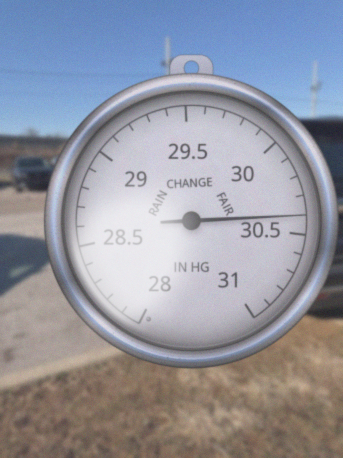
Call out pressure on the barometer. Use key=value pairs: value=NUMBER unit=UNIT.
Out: value=30.4 unit=inHg
